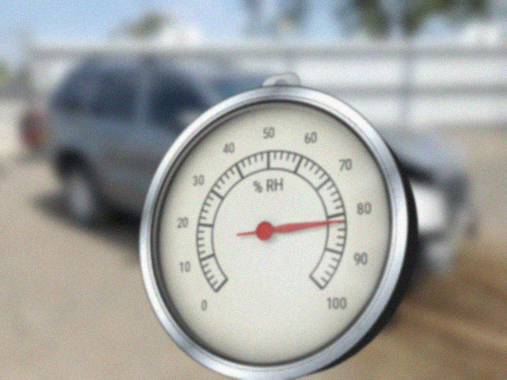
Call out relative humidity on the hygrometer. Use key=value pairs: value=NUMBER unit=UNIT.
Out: value=82 unit=%
